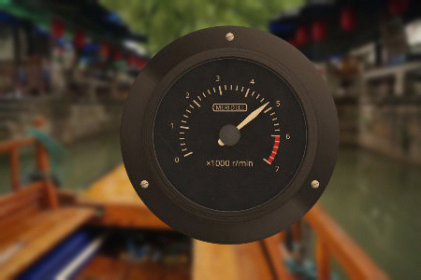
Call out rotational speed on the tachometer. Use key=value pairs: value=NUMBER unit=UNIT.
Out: value=4800 unit=rpm
